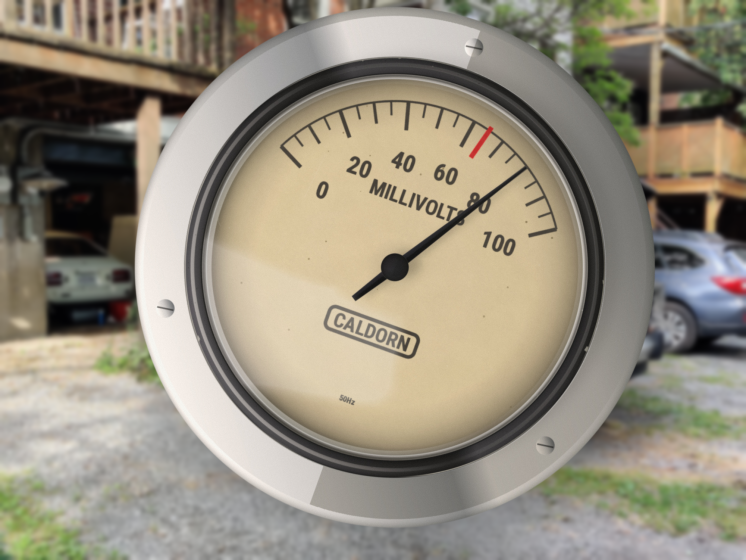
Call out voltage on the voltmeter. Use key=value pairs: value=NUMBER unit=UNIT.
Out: value=80 unit=mV
